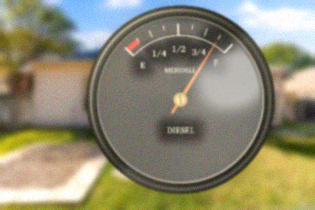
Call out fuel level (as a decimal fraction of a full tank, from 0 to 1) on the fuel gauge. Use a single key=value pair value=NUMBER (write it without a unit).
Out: value=0.875
